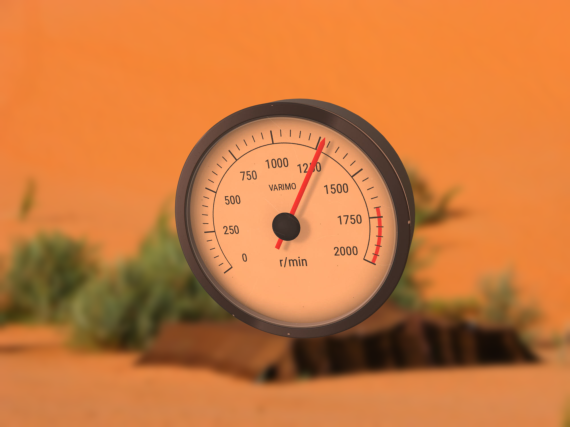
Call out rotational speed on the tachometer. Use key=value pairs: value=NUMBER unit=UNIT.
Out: value=1275 unit=rpm
